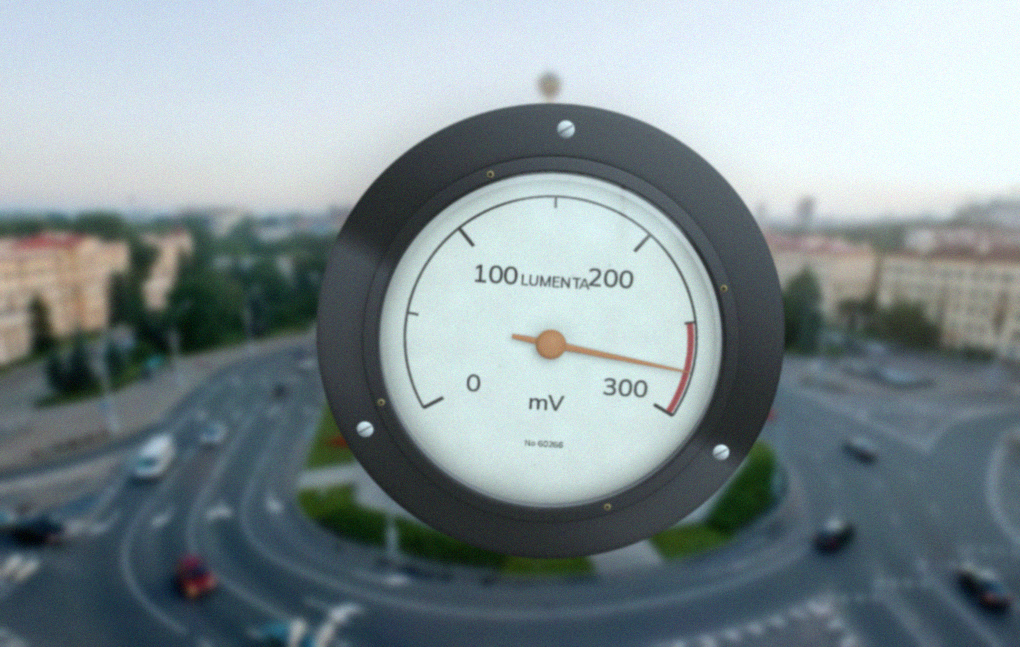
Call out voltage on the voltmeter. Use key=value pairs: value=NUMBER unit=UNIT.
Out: value=275 unit=mV
